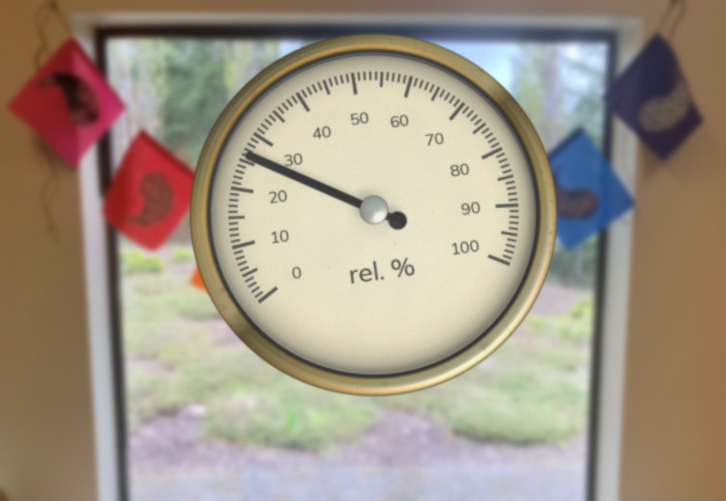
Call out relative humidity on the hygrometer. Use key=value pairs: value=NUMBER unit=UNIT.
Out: value=26 unit=%
